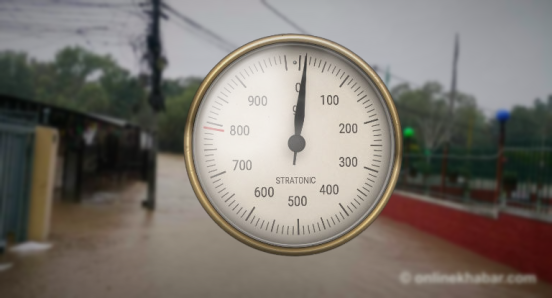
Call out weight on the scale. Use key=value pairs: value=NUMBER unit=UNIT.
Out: value=10 unit=g
